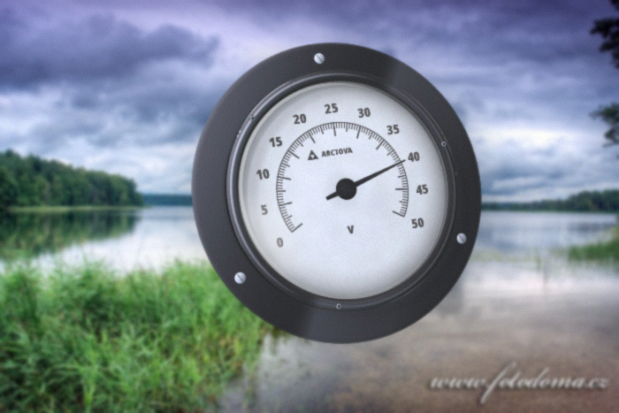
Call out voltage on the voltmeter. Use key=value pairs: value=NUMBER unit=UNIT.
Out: value=40 unit=V
